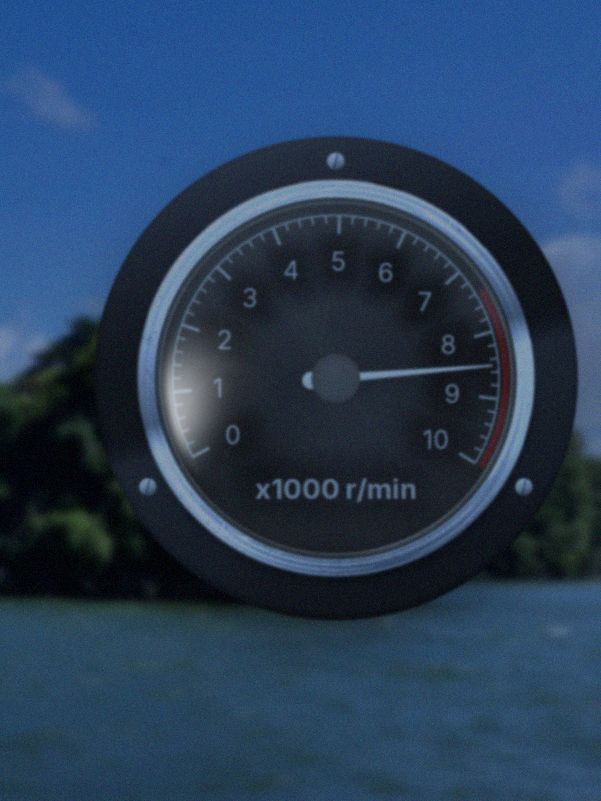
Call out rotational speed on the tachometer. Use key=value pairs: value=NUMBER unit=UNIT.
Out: value=8500 unit=rpm
